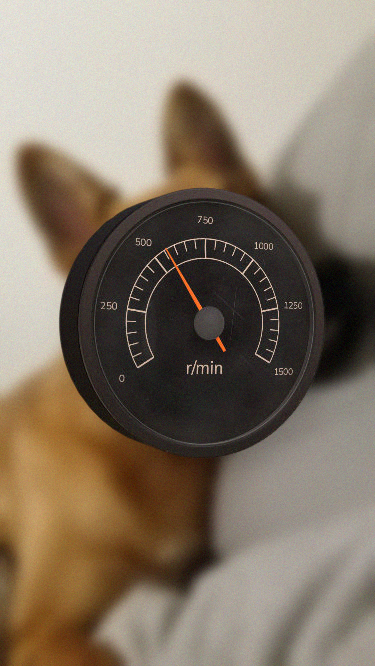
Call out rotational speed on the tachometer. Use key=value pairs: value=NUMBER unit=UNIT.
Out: value=550 unit=rpm
